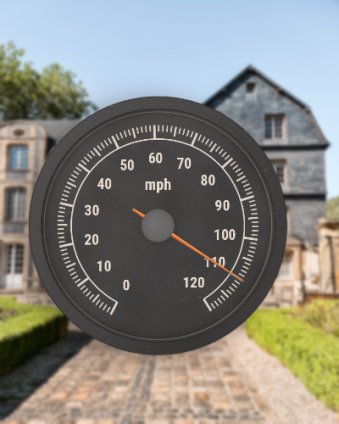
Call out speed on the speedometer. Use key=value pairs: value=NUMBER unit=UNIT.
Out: value=110 unit=mph
